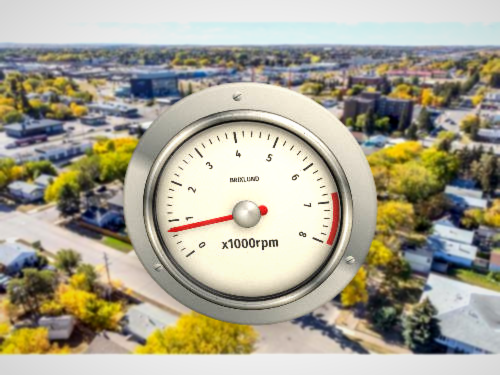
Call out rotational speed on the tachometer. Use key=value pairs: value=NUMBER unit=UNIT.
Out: value=800 unit=rpm
